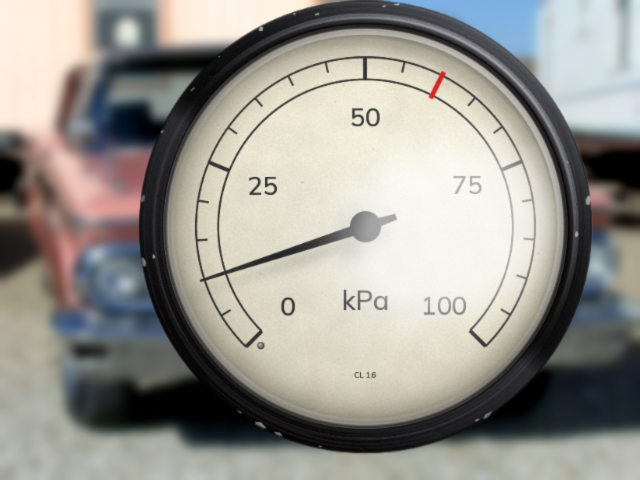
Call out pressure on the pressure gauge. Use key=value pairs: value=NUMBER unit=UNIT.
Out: value=10 unit=kPa
